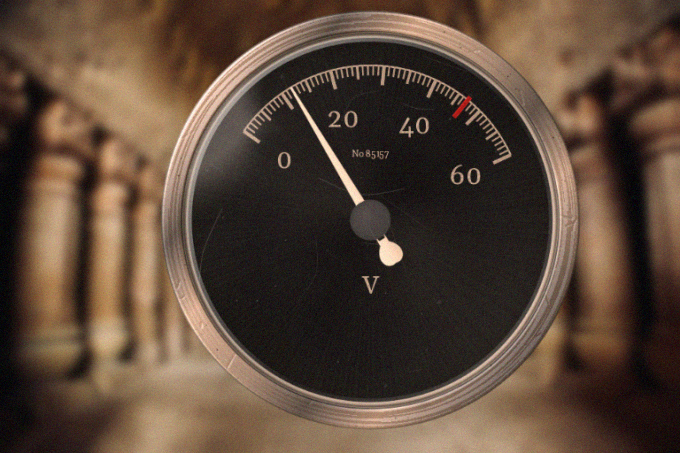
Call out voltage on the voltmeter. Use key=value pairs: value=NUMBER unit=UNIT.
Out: value=12 unit=V
